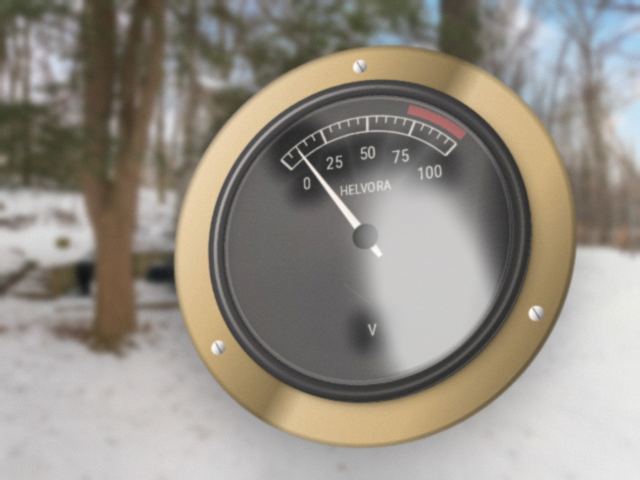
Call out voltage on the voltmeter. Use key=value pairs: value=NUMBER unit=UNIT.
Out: value=10 unit=V
